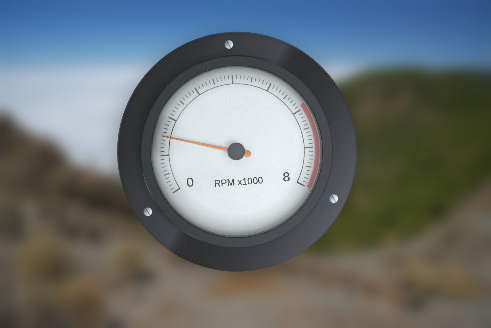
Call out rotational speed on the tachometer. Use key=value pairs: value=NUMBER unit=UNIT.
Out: value=1500 unit=rpm
